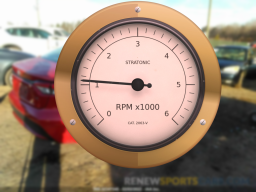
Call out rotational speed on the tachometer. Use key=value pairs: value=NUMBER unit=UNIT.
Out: value=1100 unit=rpm
